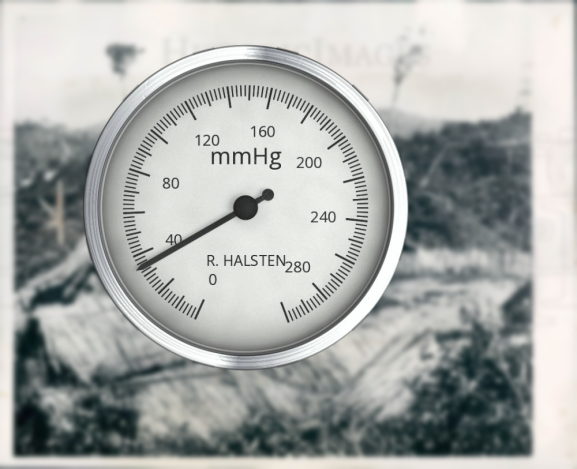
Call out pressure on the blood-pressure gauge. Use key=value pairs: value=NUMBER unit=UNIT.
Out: value=34 unit=mmHg
